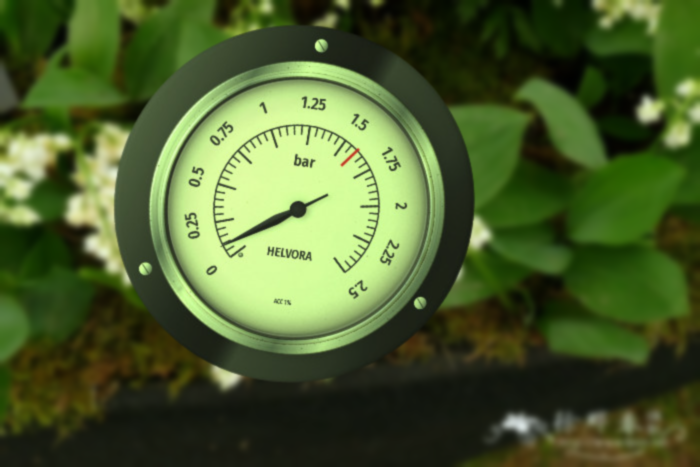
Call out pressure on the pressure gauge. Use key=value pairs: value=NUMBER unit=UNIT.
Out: value=0.1 unit=bar
